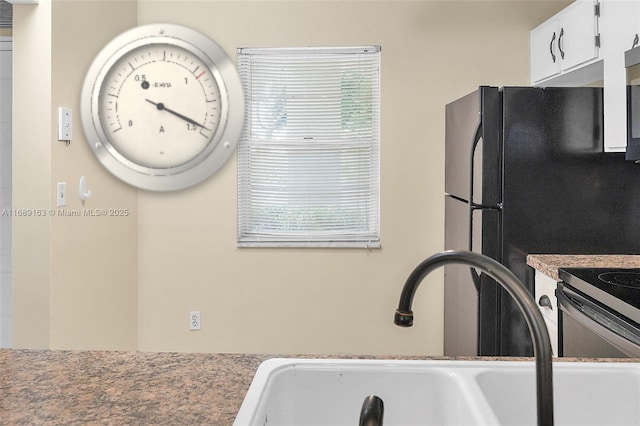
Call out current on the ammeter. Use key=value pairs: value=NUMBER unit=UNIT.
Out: value=1.45 unit=A
